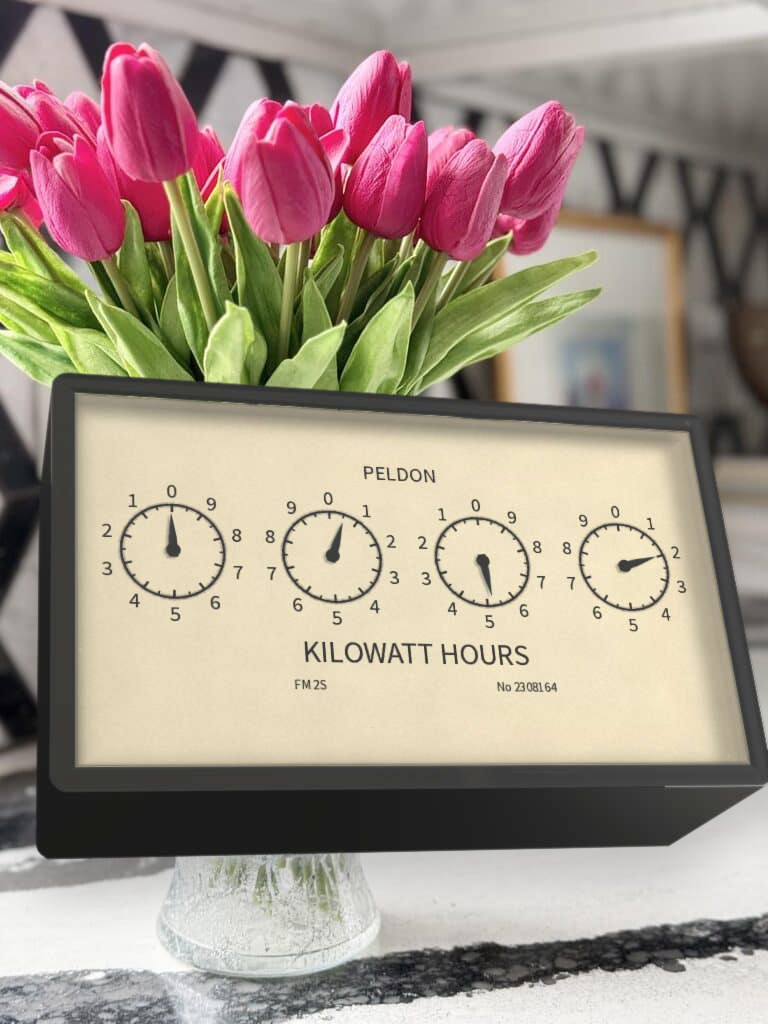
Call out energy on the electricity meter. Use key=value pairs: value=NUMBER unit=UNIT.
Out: value=52 unit=kWh
